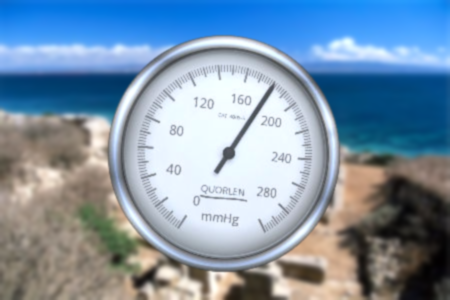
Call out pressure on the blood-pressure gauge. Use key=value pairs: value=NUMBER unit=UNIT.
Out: value=180 unit=mmHg
